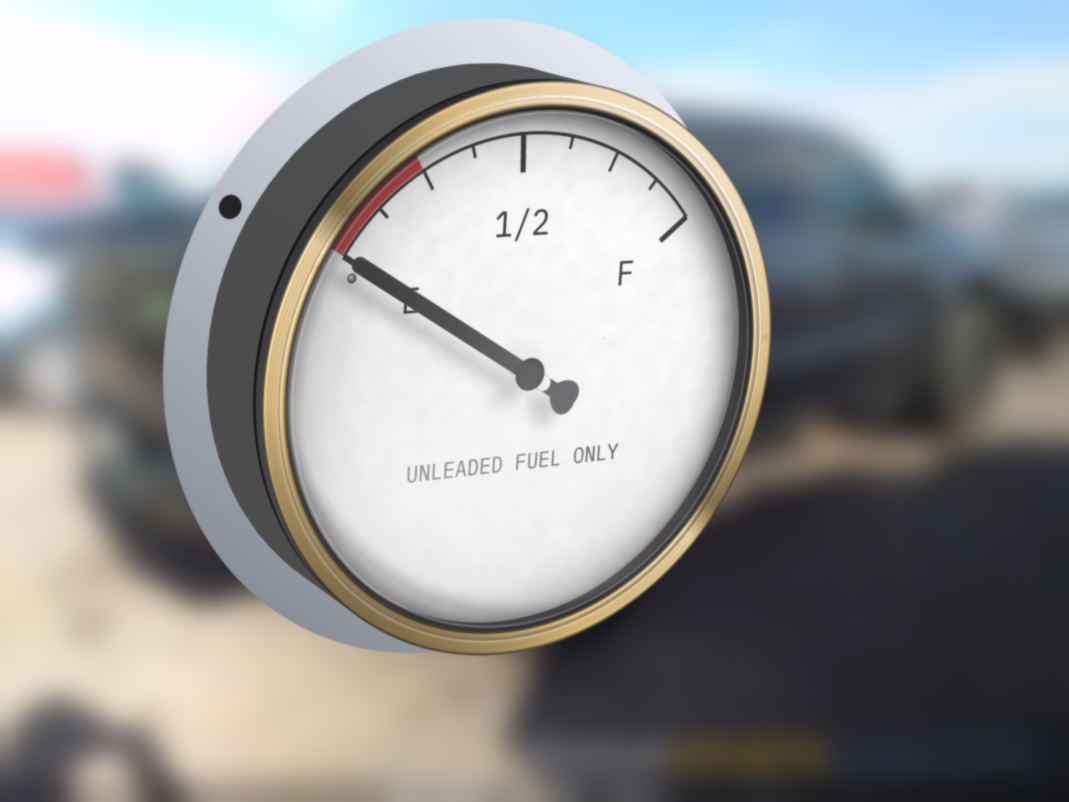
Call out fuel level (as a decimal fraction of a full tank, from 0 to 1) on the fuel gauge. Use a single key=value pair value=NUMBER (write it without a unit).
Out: value=0
